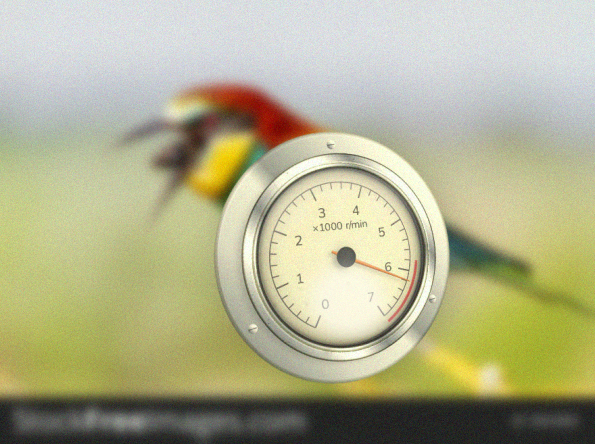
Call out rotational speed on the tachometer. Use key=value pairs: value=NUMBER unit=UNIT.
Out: value=6200 unit=rpm
